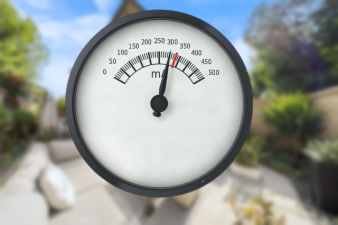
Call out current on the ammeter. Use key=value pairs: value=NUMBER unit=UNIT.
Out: value=300 unit=mA
